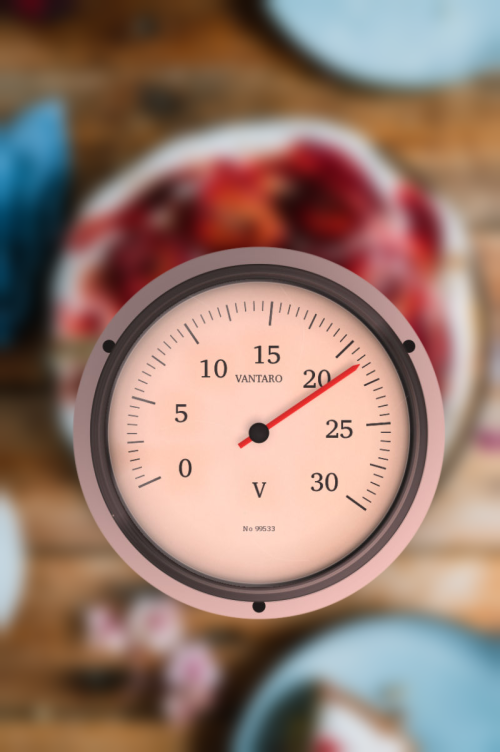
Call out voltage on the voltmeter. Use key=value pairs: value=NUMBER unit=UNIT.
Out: value=21.25 unit=V
